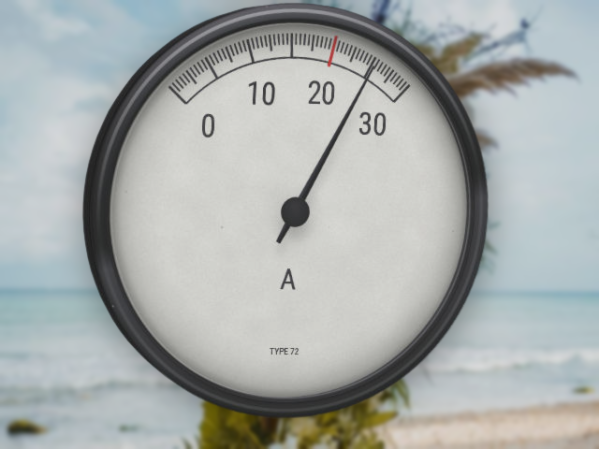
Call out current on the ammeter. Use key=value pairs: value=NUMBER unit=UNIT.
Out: value=25 unit=A
